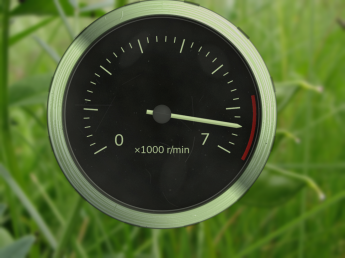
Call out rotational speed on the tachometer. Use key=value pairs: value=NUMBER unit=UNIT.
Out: value=6400 unit=rpm
